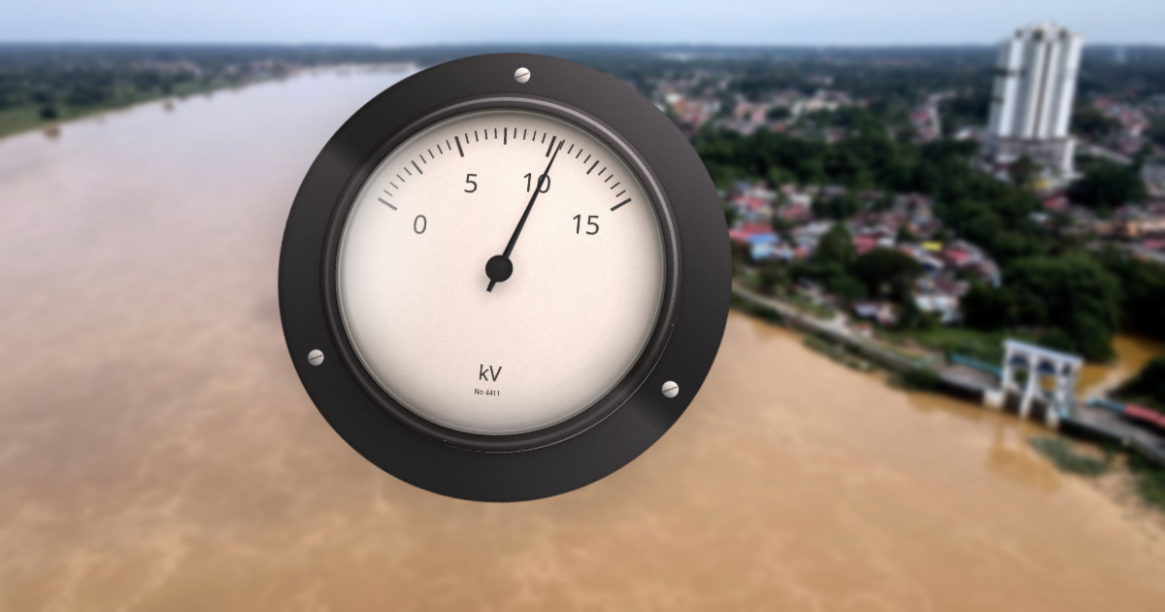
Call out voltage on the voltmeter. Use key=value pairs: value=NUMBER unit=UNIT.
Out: value=10.5 unit=kV
